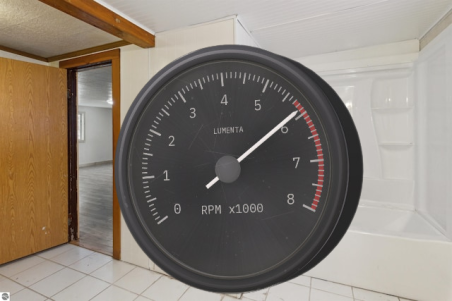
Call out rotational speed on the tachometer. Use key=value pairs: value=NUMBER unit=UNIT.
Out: value=5900 unit=rpm
